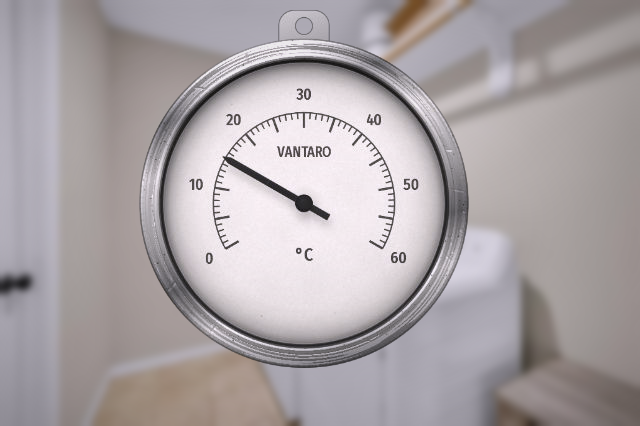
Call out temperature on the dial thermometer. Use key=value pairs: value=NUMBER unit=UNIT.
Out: value=15 unit=°C
